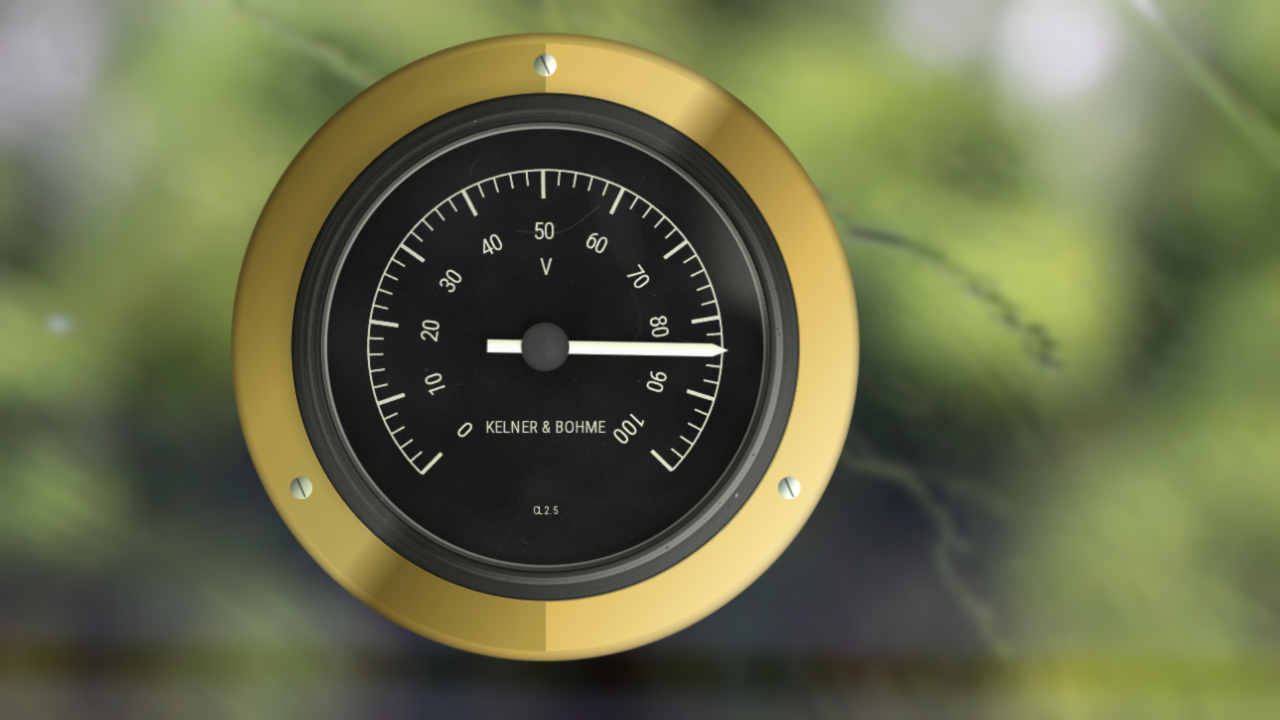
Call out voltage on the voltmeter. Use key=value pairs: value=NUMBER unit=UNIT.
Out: value=84 unit=V
